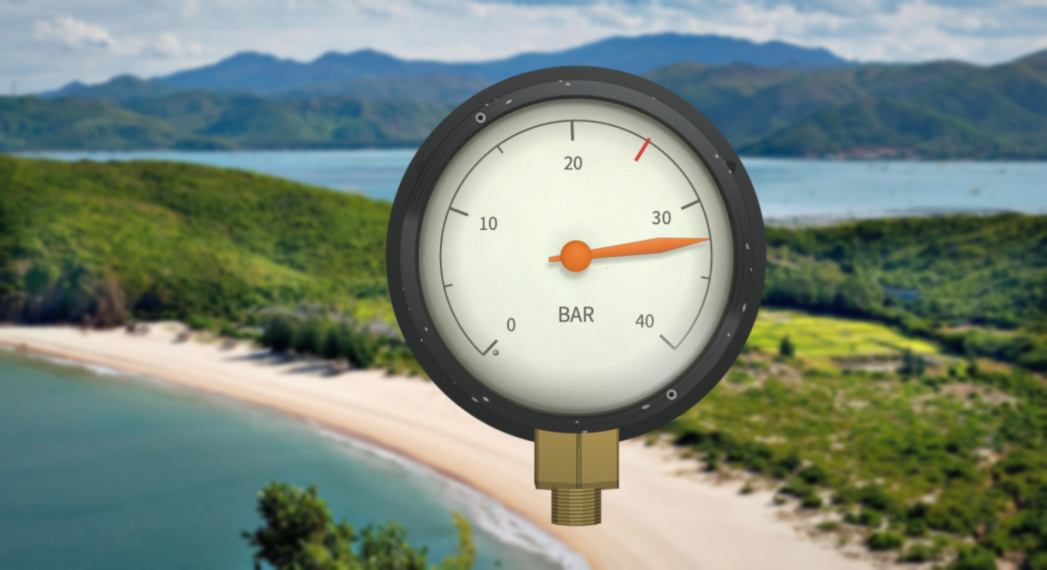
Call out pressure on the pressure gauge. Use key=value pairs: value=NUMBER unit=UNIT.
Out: value=32.5 unit=bar
